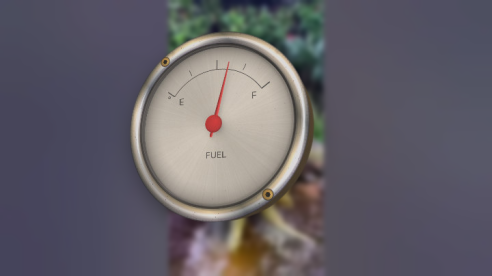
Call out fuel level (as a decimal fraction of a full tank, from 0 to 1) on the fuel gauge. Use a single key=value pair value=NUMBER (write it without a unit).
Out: value=0.625
